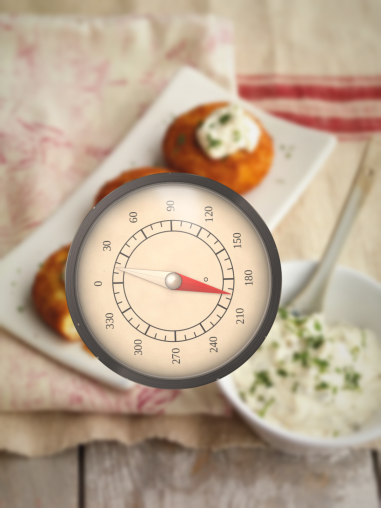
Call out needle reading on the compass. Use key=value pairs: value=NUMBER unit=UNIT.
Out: value=195 unit=°
